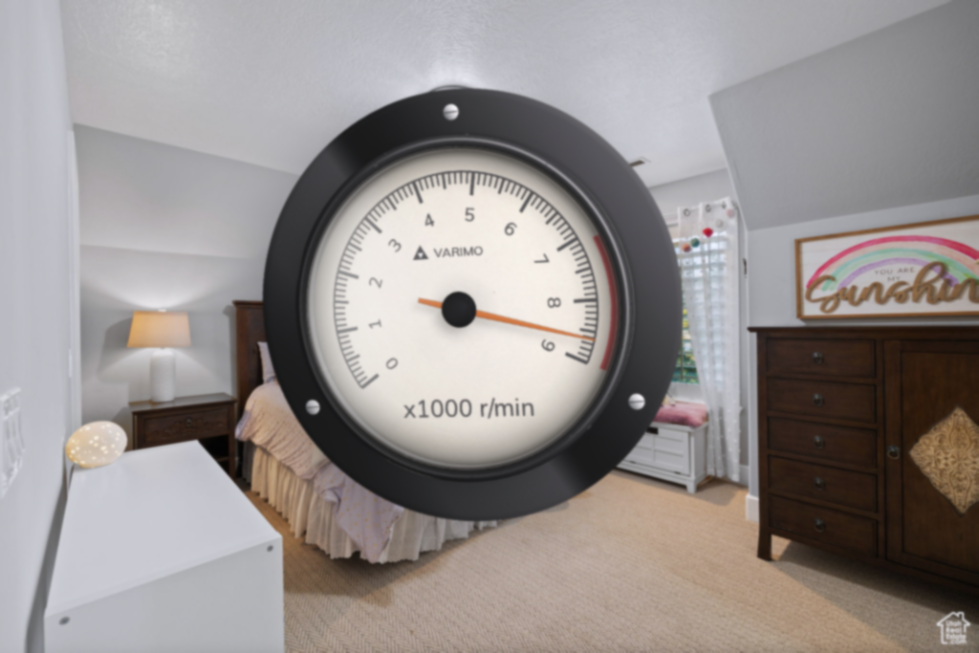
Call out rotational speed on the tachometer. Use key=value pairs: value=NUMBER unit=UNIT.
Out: value=8600 unit=rpm
